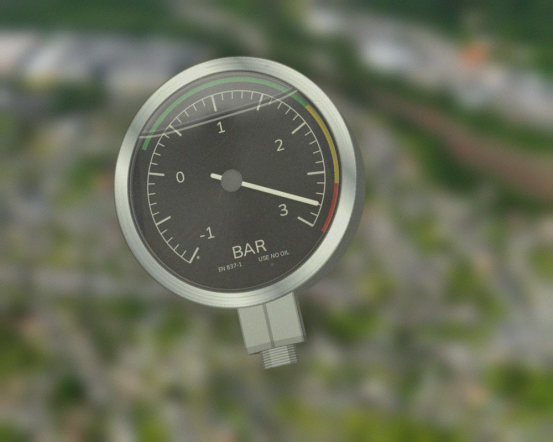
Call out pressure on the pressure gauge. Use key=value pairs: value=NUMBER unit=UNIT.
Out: value=2.8 unit=bar
